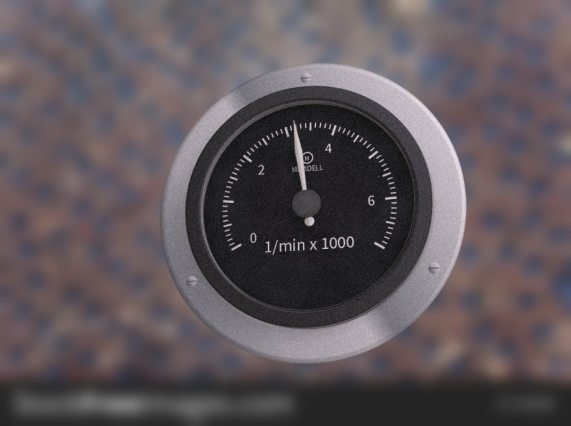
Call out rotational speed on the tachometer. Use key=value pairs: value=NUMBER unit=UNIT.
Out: value=3200 unit=rpm
